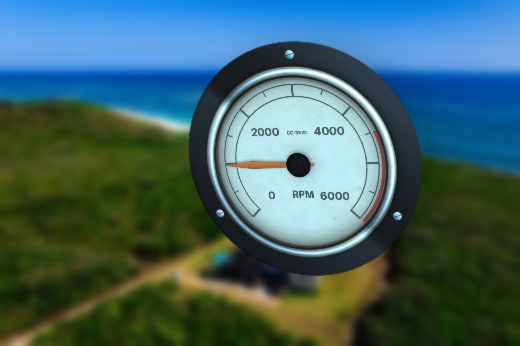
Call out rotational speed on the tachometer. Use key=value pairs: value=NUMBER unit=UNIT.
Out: value=1000 unit=rpm
